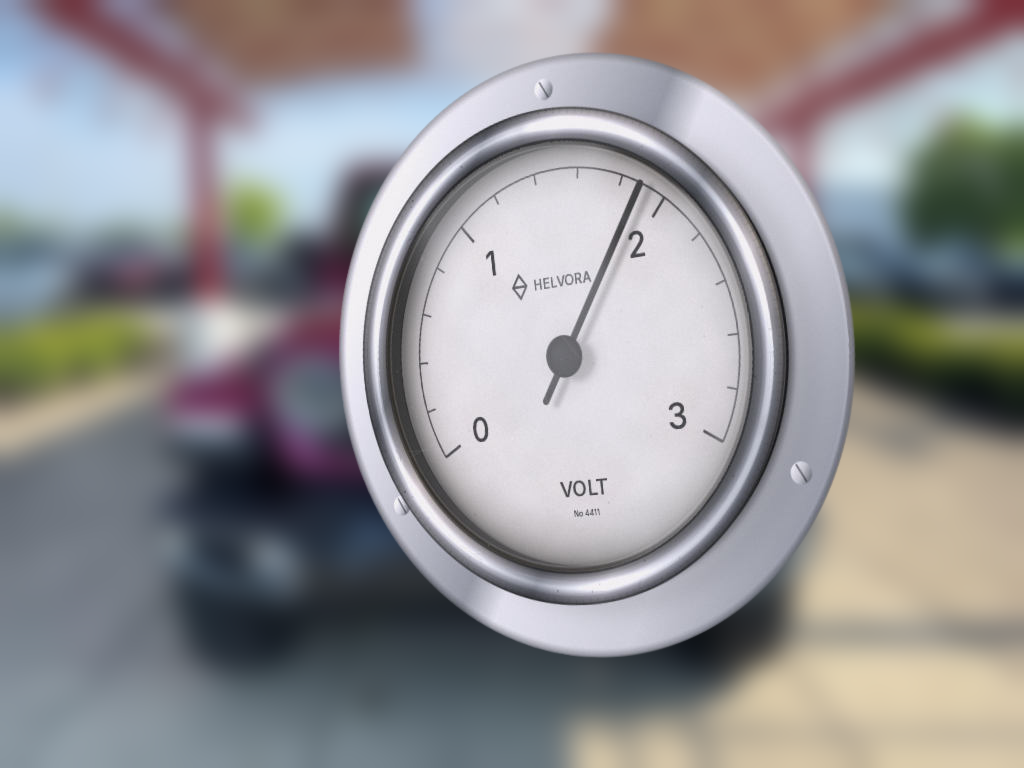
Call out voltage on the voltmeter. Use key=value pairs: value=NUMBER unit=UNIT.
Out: value=1.9 unit=V
